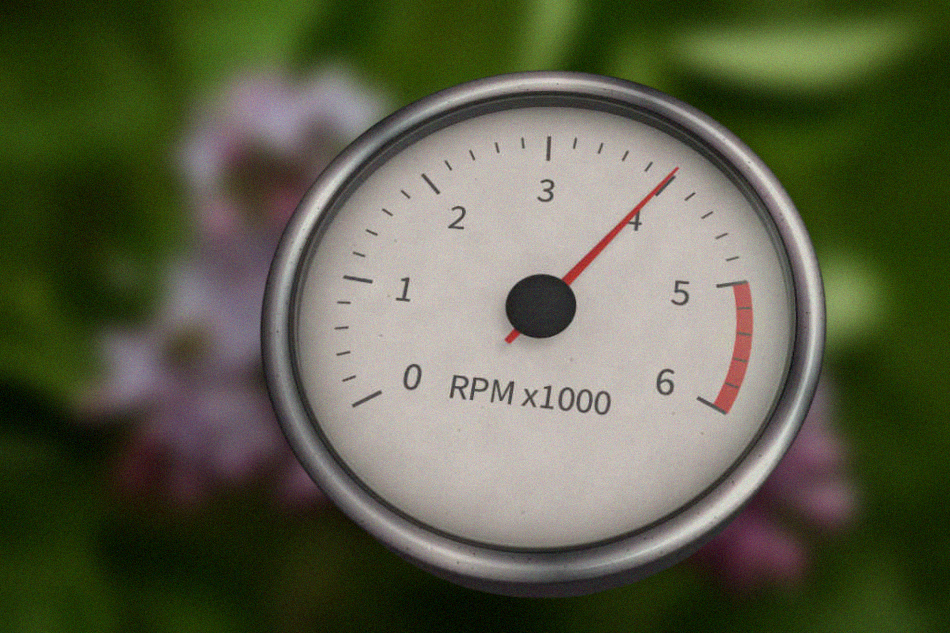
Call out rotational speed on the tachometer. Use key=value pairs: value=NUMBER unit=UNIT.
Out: value=4000 unit=rpm
